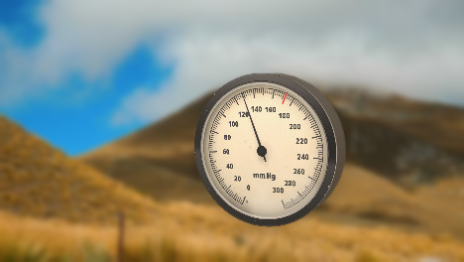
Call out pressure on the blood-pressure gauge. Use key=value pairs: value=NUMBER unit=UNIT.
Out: value=130 unit=mmHg
